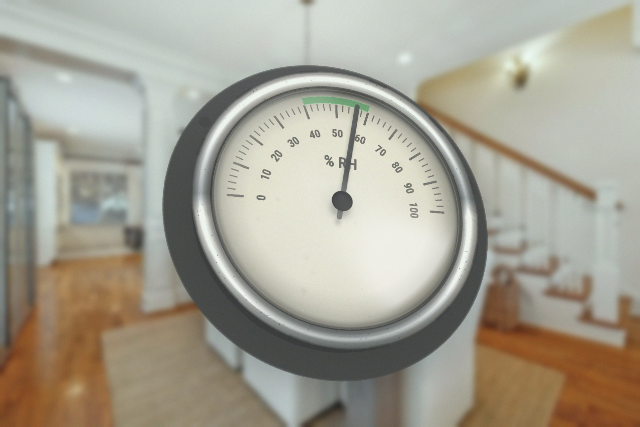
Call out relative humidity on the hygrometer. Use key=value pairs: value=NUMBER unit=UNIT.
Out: value=56 unit=%
